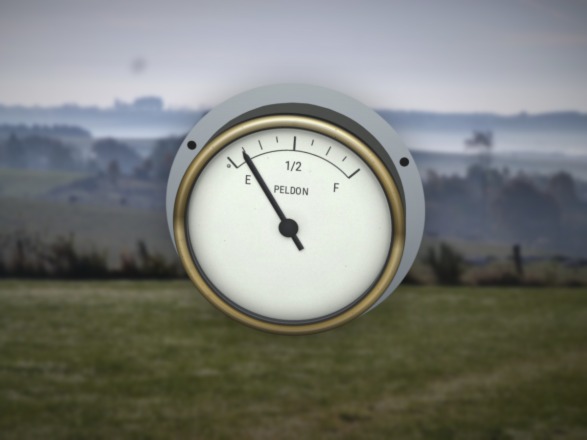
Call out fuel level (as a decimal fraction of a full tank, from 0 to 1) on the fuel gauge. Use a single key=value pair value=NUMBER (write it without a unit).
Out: value=0.125
